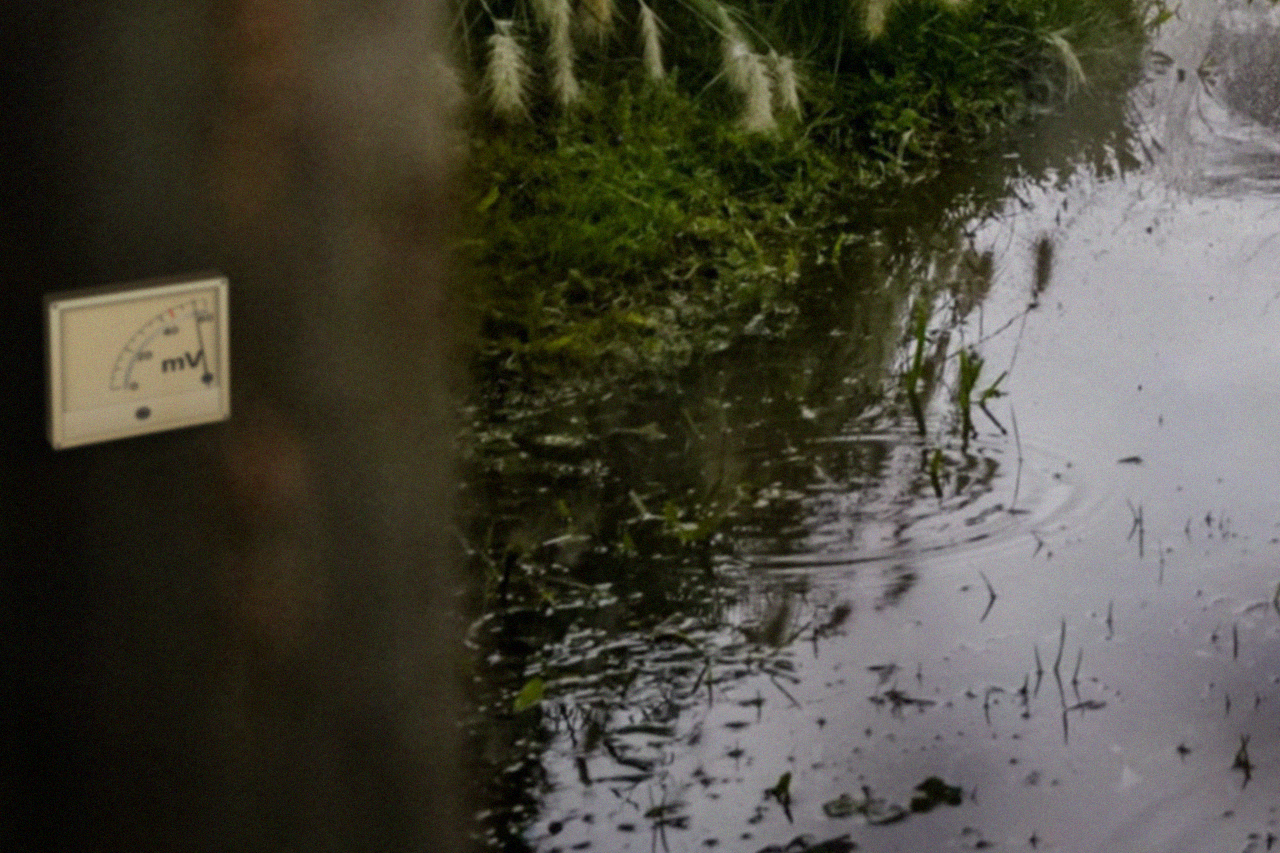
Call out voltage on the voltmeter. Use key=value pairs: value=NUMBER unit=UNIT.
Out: value=55 unit=mV
